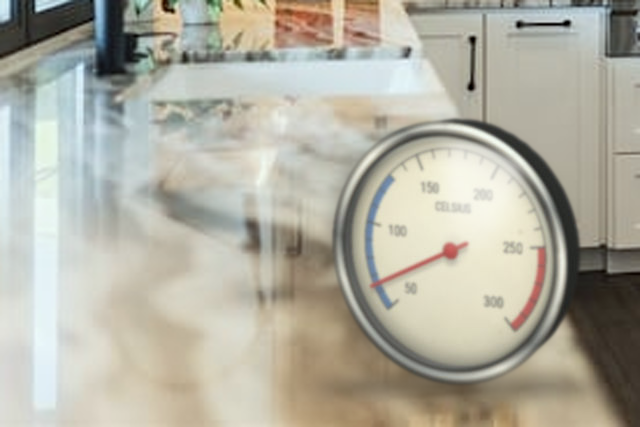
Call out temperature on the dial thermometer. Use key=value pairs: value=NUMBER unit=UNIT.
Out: value=65 unit=°C
